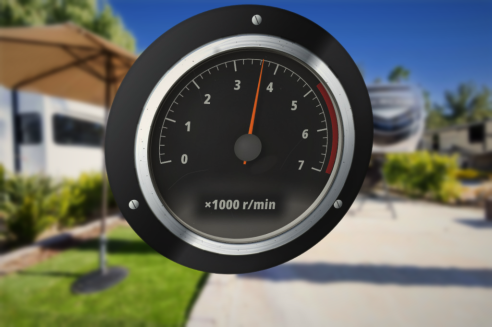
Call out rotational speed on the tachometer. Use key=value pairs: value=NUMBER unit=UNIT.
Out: value=3600 unit=rpm
